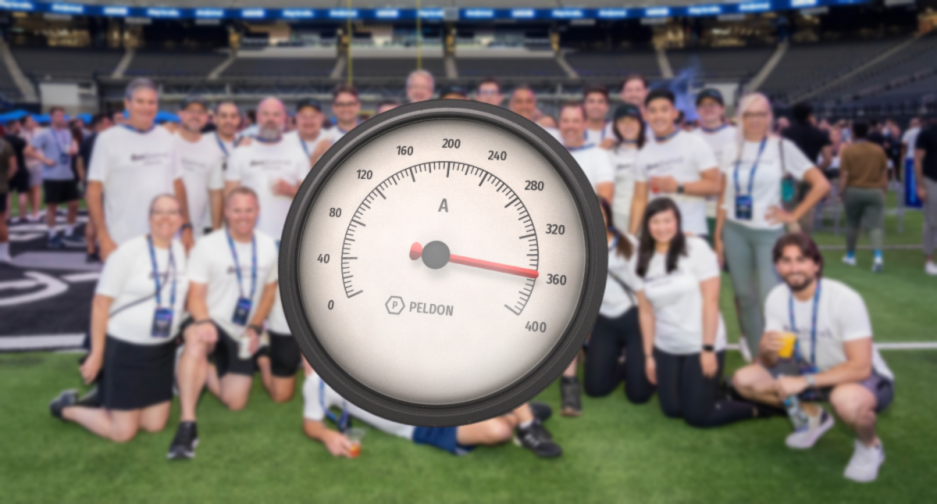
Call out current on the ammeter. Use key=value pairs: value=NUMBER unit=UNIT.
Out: value=360 unit=A
